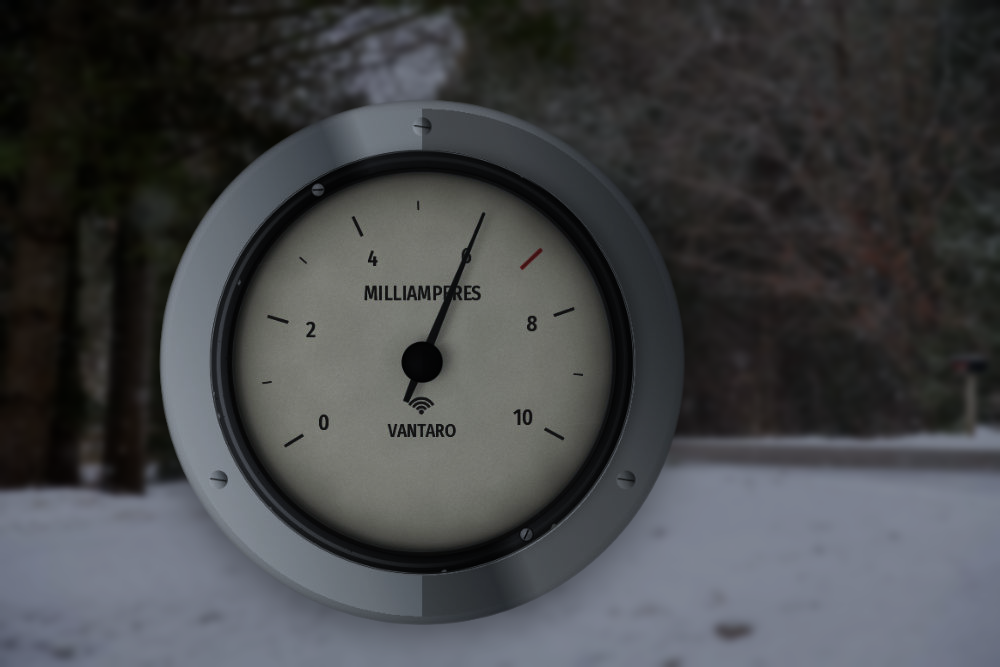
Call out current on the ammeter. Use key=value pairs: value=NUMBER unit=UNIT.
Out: value=6 unit=mA
